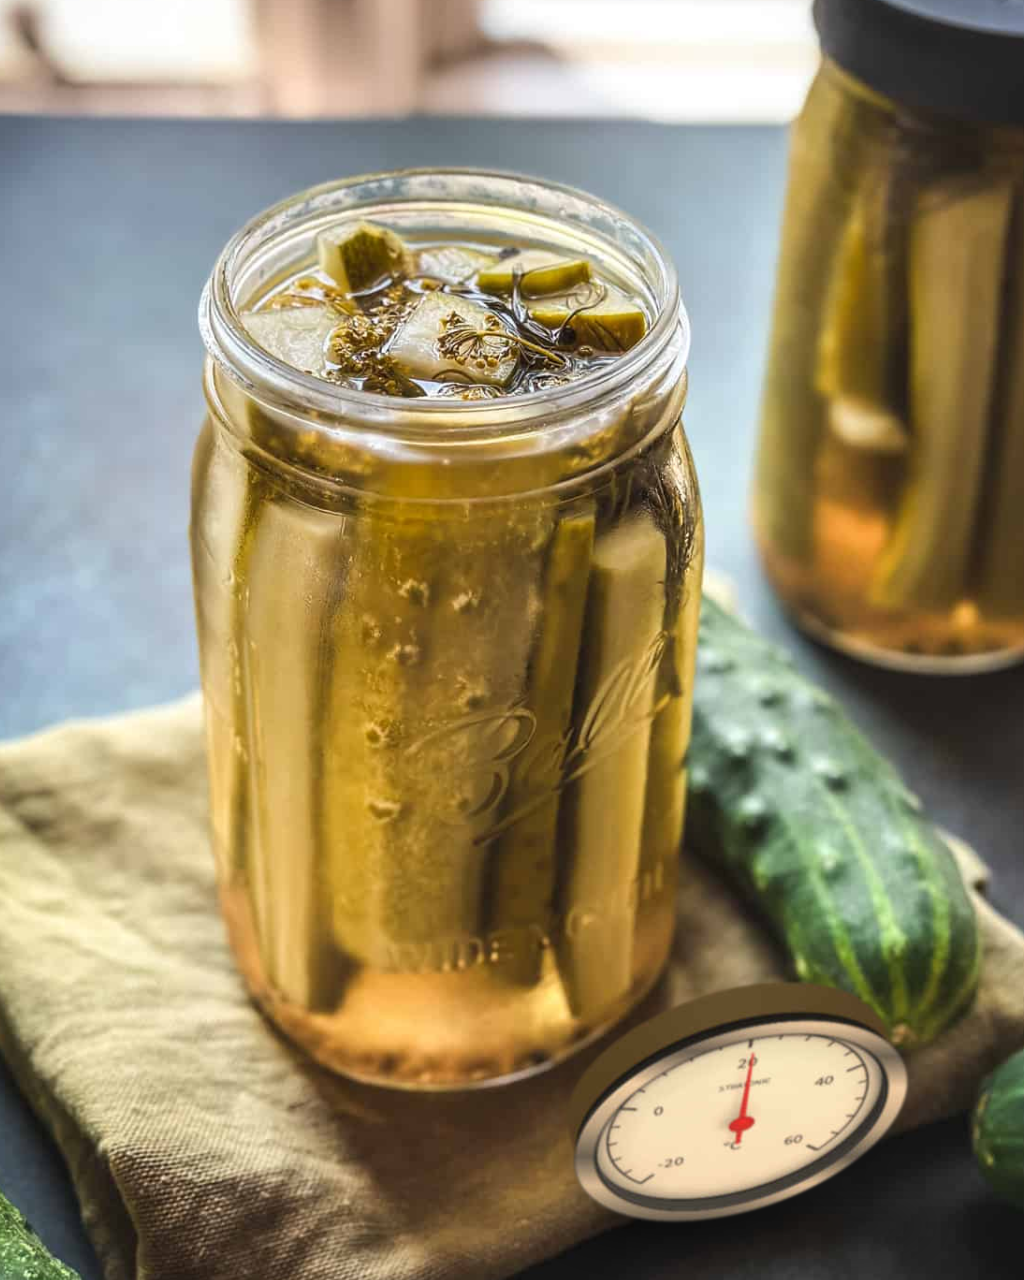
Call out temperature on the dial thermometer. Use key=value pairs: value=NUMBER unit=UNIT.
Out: value=20 unit=°C
